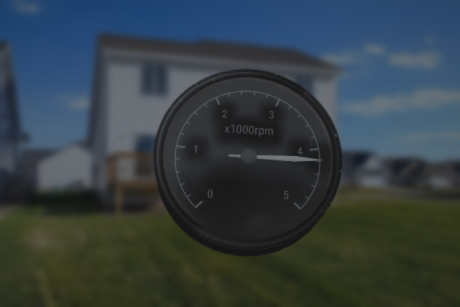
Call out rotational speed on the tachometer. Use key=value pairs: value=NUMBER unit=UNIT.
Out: value=4200 unit=rpm
